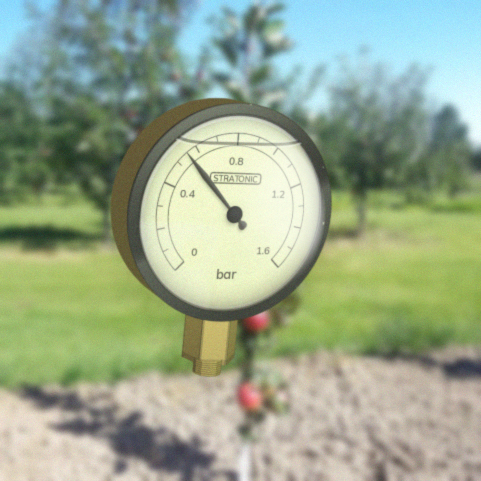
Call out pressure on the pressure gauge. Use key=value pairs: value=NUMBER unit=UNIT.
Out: value=0.55 unit=bar
